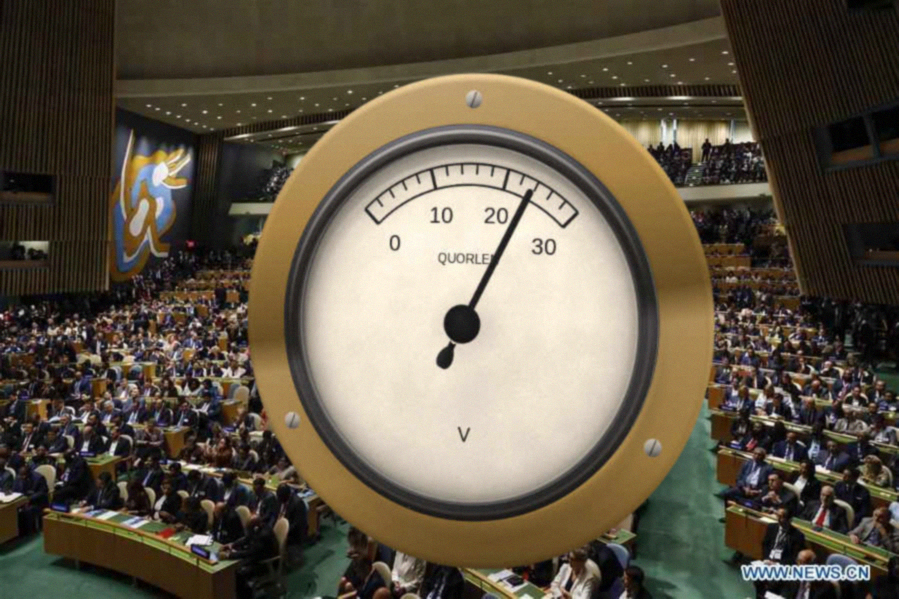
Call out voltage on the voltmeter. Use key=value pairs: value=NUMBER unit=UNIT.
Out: value=24 unit=V
